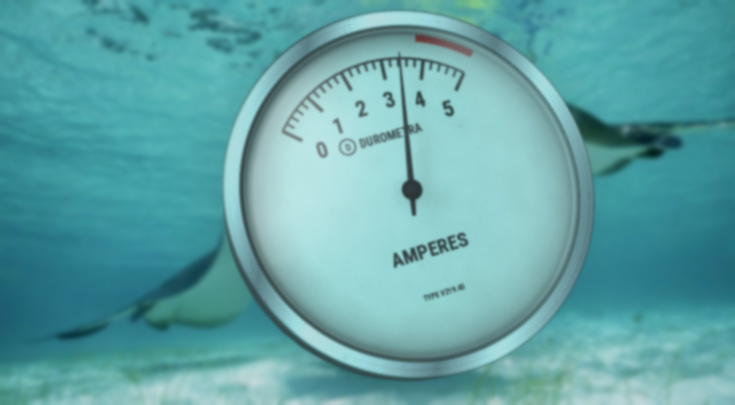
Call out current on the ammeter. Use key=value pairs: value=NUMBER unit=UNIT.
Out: value=3.4 unit=A
